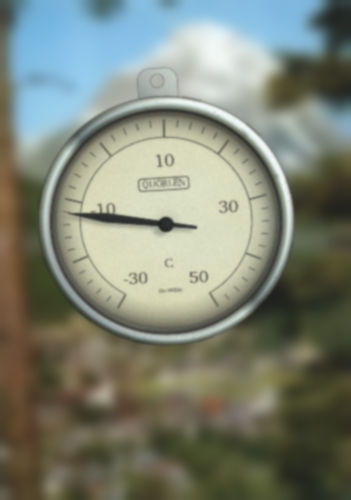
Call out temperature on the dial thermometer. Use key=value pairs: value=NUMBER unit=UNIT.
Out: value=-12 unit=°C
